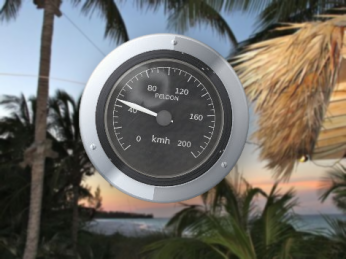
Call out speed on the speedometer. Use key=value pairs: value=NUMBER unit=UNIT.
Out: value=45 unit=km/h
